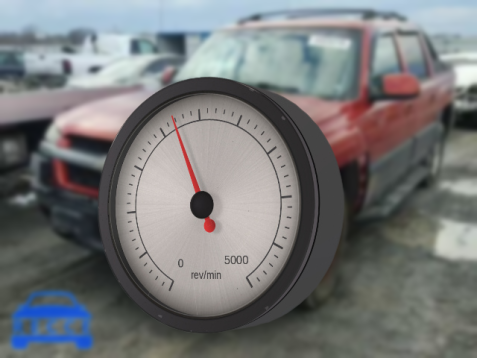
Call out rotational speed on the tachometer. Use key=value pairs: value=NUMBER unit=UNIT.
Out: value=2200 unit=rpm
